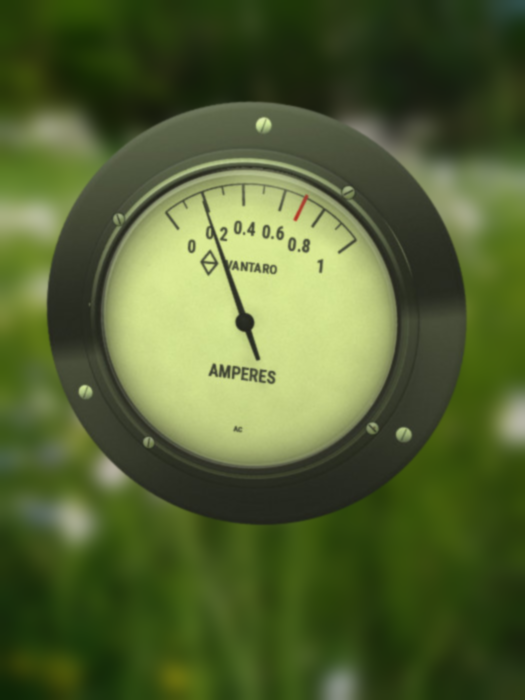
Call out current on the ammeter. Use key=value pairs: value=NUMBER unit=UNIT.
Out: value=0.2 unit=A
